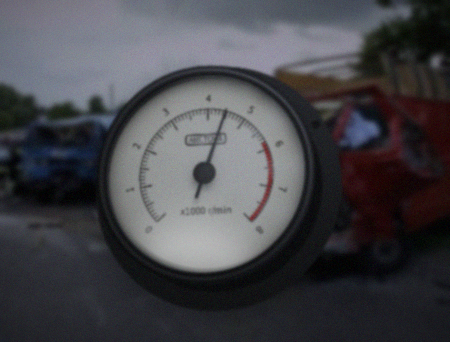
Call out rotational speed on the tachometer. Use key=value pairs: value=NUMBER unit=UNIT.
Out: value=4500 unit=rpm
